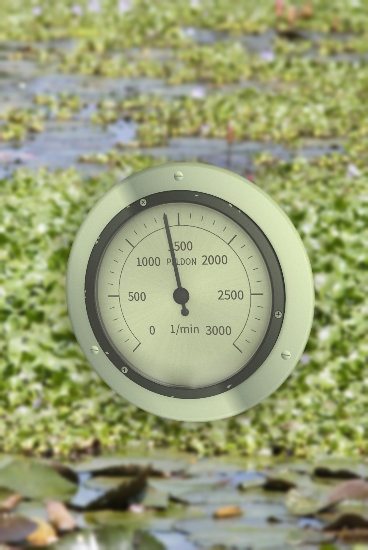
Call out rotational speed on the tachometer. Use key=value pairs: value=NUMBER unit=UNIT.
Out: value=1400 unit=rpm
